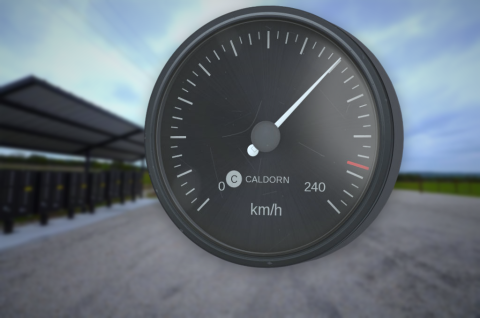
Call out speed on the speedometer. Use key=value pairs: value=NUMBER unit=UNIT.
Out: value=160 unit=km/h
